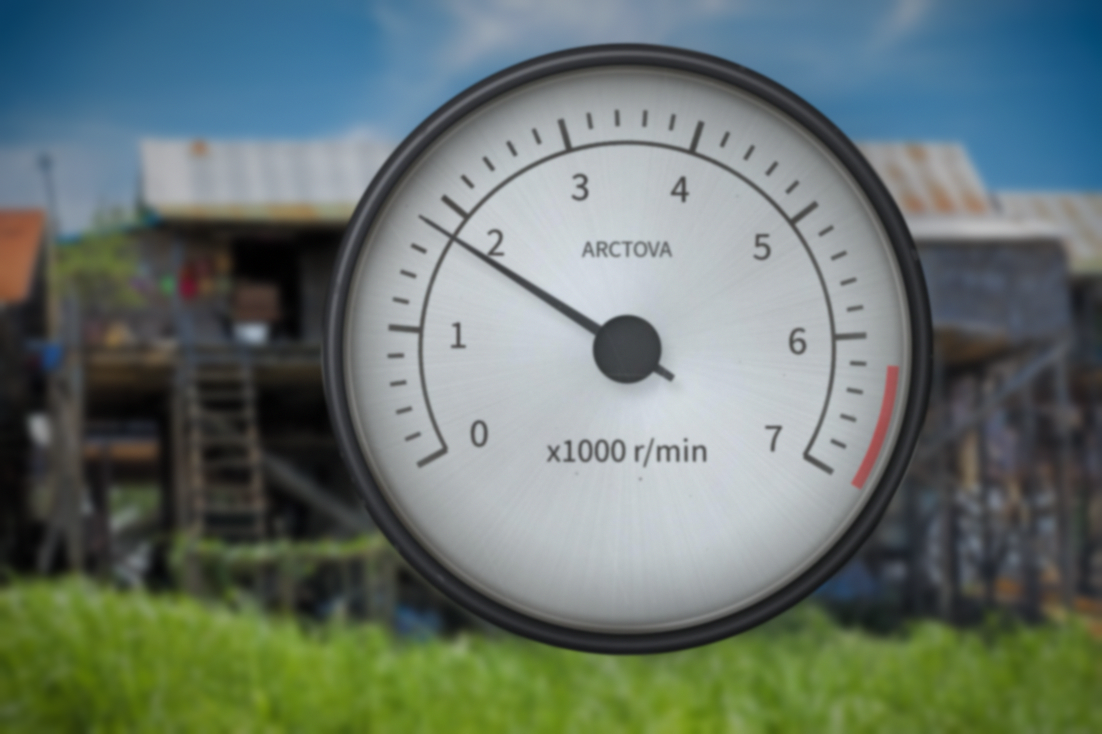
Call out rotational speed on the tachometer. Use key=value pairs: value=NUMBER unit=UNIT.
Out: value=1800 unit=rpm
